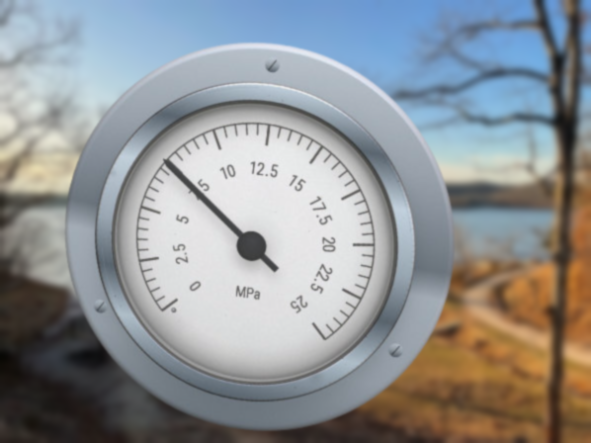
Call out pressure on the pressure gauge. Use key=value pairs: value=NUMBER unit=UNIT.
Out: value=7.5 unit=MPa
